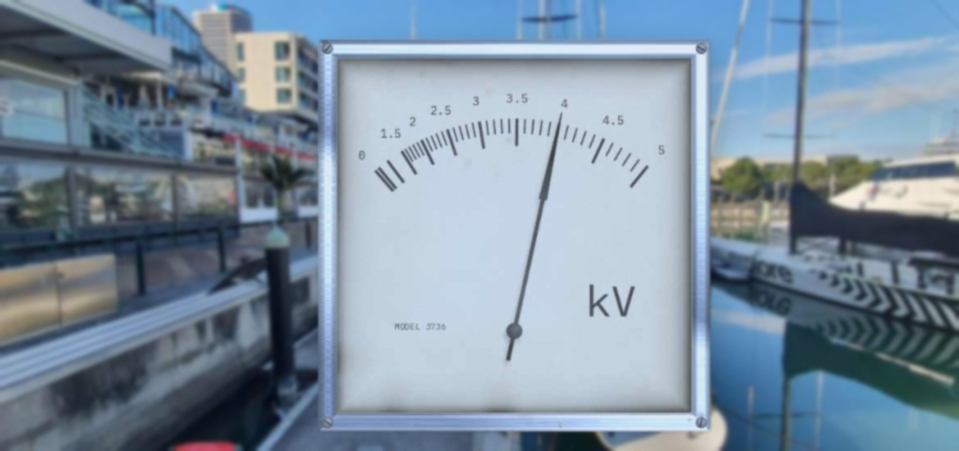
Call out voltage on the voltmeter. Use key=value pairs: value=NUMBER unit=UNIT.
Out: value=4 unit=kV
